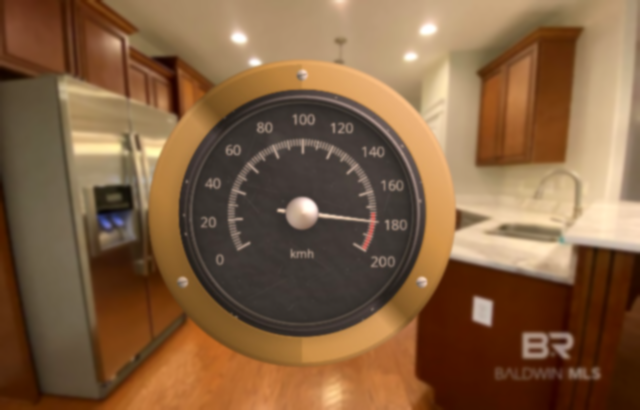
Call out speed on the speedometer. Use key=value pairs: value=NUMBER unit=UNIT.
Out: value=180 unit=km/h
